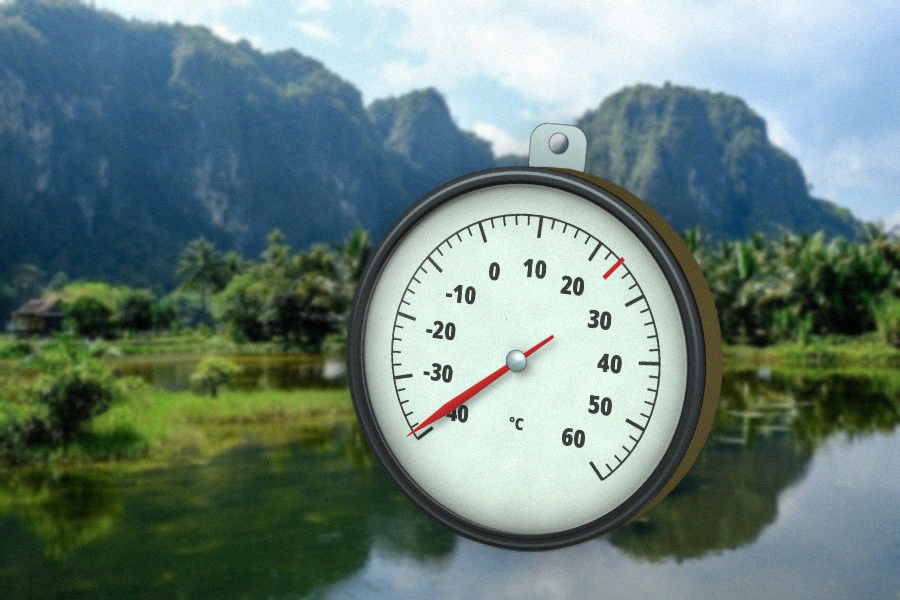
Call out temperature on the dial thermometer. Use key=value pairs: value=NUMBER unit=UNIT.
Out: value=-39 unit=°C
